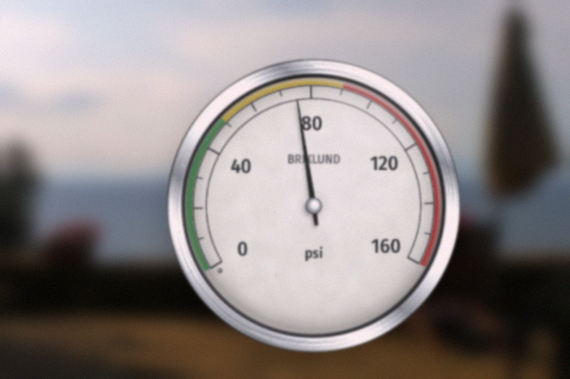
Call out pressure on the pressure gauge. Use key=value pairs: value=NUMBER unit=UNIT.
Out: value=75 unit=psi
